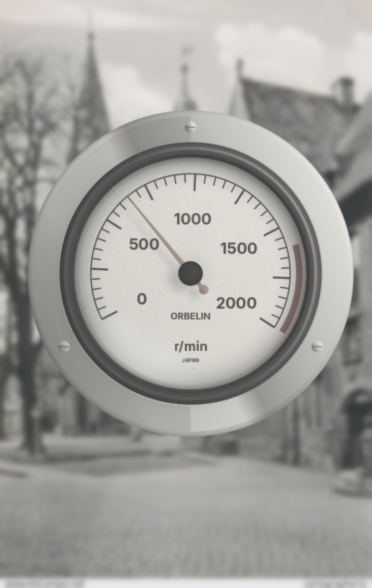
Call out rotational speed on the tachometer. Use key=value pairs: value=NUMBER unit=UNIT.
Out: value=650 unit=rpm
